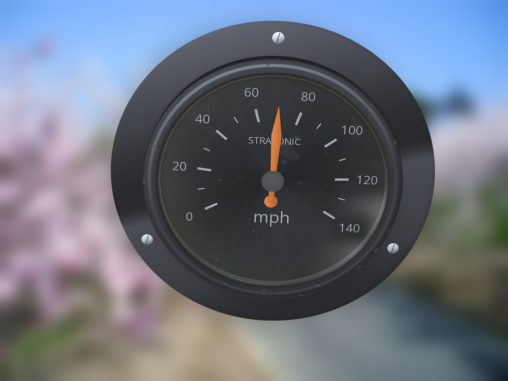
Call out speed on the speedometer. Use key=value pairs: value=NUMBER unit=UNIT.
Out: value=70 unit=mph
